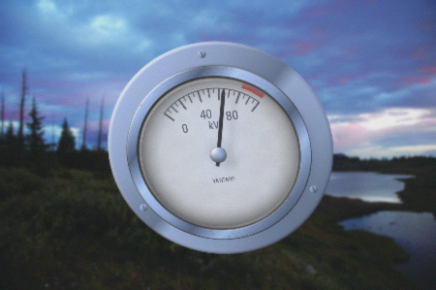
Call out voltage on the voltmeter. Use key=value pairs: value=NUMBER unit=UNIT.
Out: value=65 unit=kV
